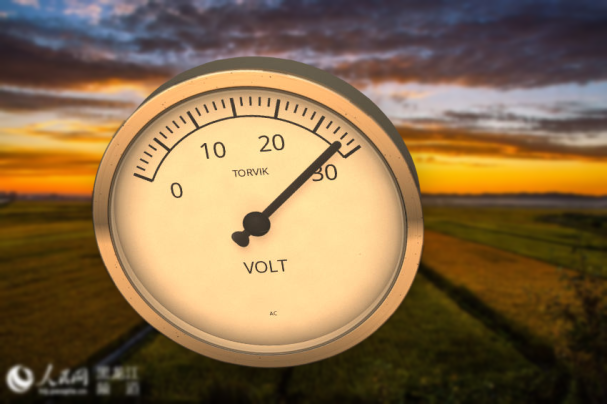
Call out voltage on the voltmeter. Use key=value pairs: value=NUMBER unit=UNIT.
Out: value=28 unit=V
